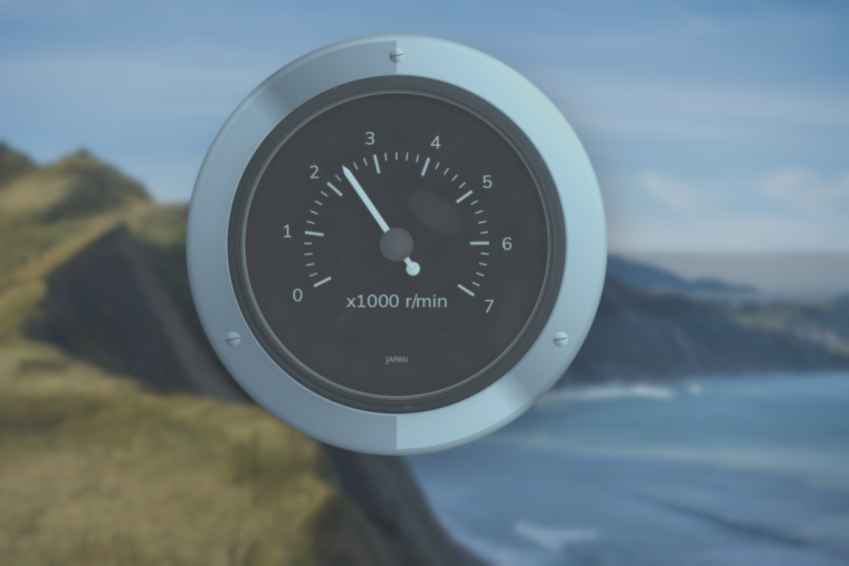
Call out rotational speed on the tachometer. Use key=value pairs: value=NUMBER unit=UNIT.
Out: value=2400 unit=rpm
